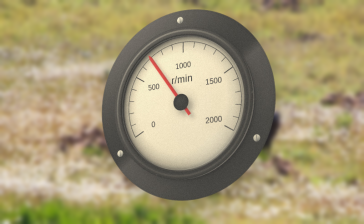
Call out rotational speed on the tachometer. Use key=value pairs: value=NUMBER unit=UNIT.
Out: value=700 unit=rpm
